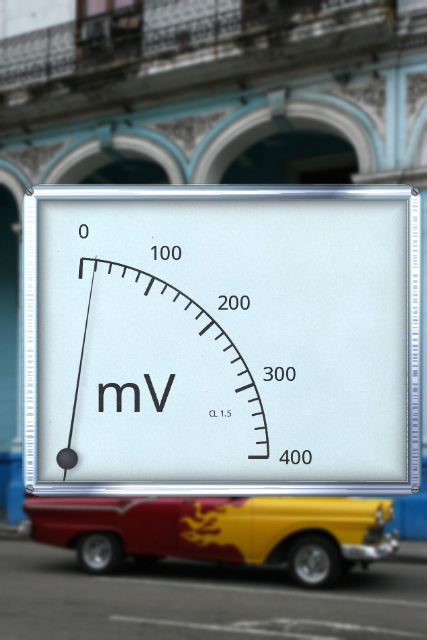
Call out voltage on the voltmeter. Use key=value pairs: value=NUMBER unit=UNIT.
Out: value=20 unit=mV
